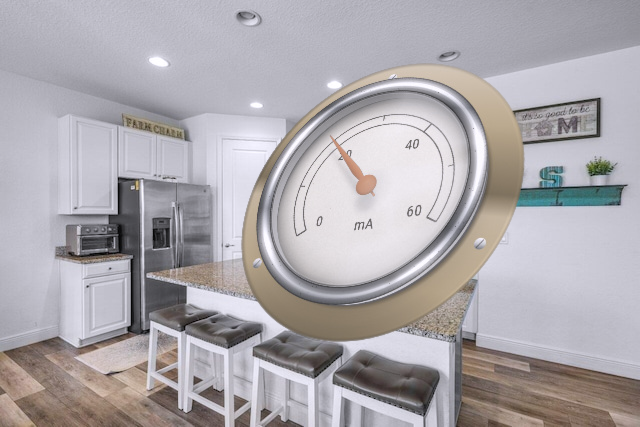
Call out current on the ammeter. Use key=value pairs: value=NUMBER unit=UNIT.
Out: value=20 unit=mA
